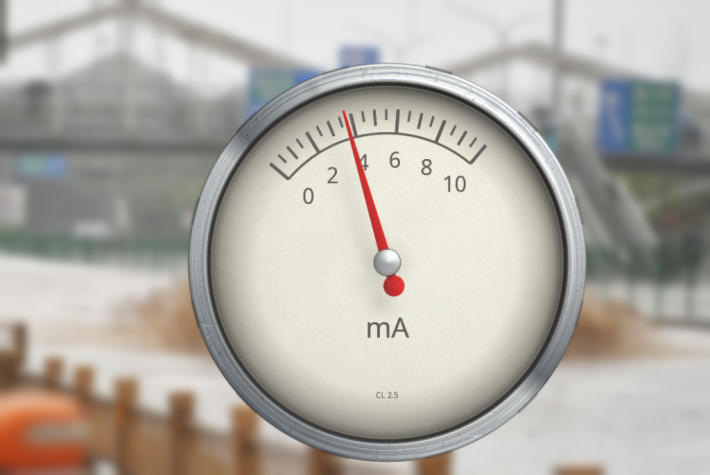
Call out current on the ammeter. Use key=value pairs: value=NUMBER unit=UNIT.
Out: value=3.75 unit=mA
